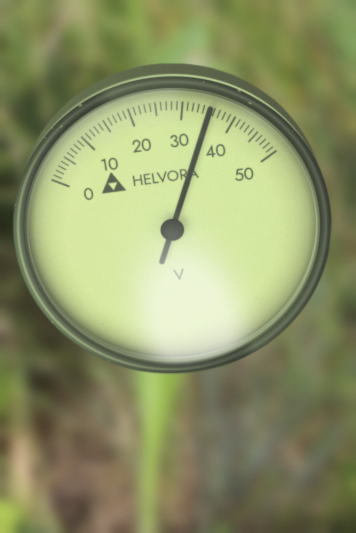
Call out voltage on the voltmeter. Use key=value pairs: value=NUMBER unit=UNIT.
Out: value=35 unit=V
